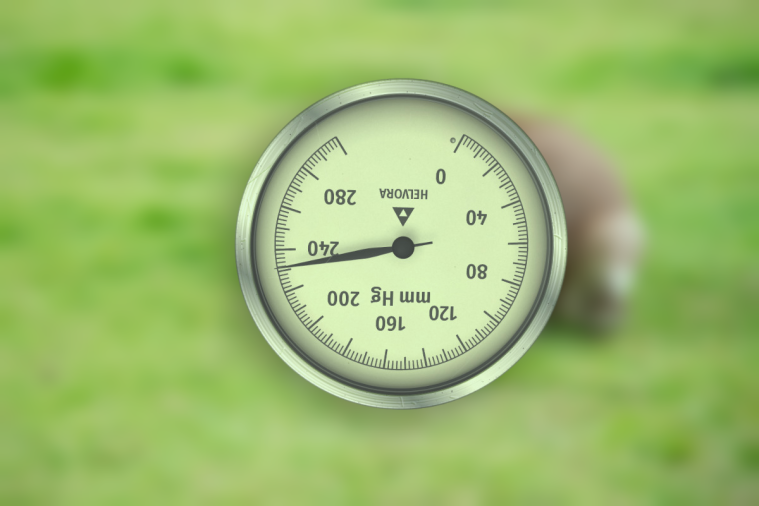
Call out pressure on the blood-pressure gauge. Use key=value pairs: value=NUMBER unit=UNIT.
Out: value=232 unit=mmHg
